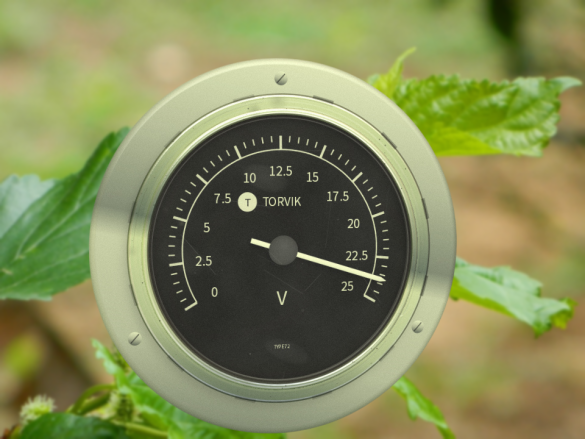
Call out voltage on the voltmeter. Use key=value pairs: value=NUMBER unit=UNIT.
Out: value=23.75 unit=V
